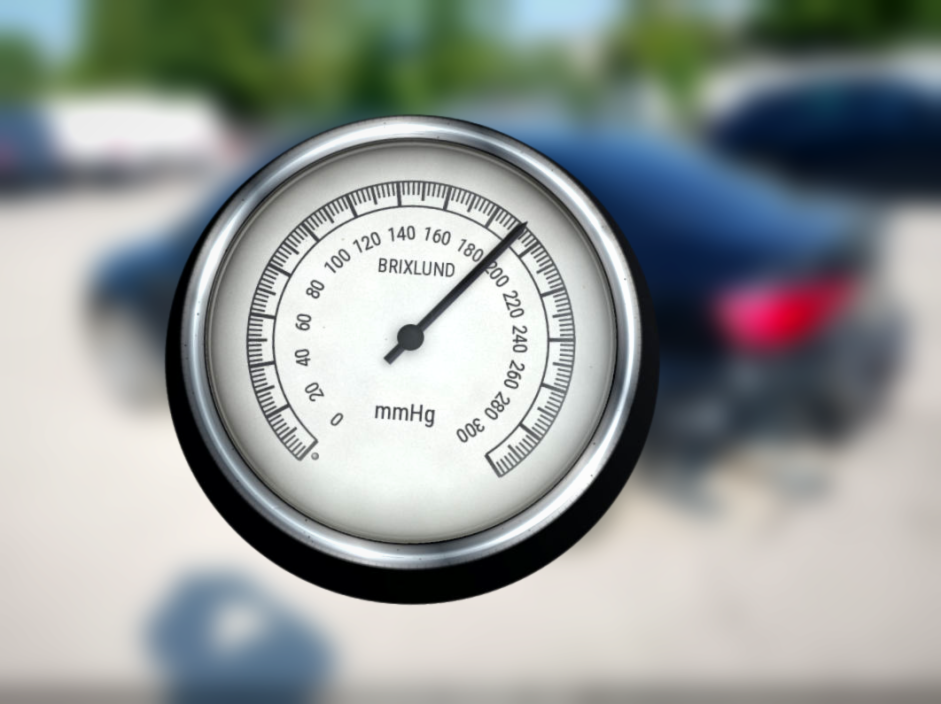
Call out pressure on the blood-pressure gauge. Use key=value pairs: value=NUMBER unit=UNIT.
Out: value=192 unit=mmHg
